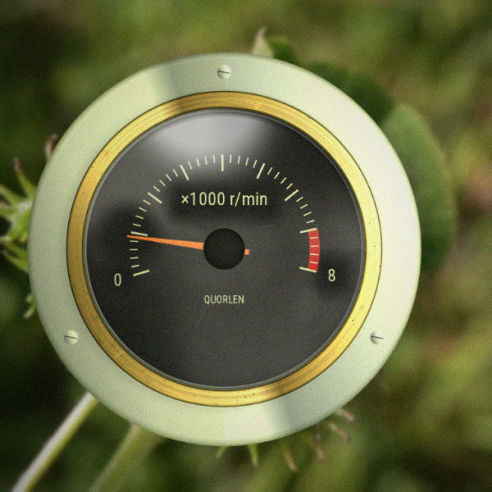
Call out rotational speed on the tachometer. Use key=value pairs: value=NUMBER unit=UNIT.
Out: value=900 unit=rpm
